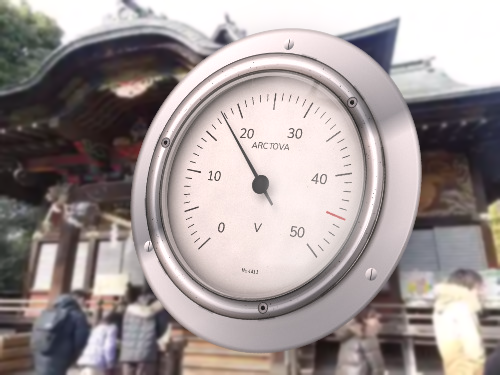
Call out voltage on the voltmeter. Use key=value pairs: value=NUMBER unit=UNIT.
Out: value=18 unit=V
